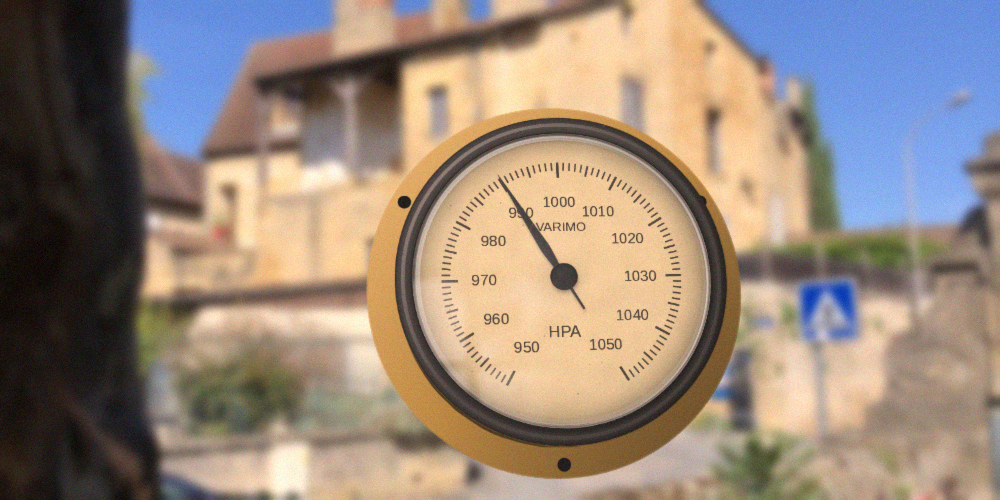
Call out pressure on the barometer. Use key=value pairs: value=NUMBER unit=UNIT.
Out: value=990 unit=hPa
